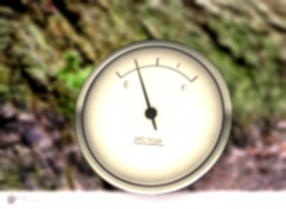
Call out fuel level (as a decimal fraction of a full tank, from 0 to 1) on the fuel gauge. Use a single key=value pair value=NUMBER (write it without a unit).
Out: value=0.25
